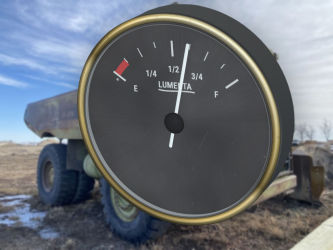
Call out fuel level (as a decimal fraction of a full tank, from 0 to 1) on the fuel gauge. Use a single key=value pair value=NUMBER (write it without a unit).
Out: value=0.625
